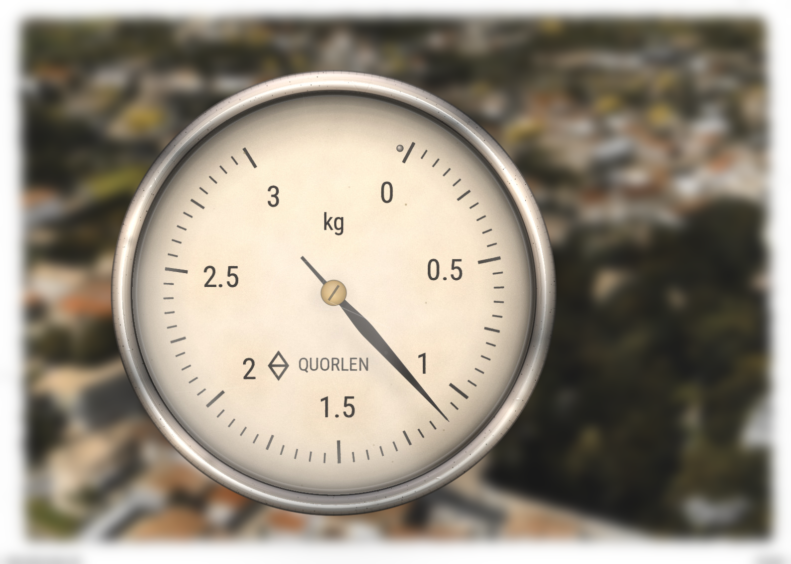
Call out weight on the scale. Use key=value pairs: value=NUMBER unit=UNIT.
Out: value=1.1 unit=kg
